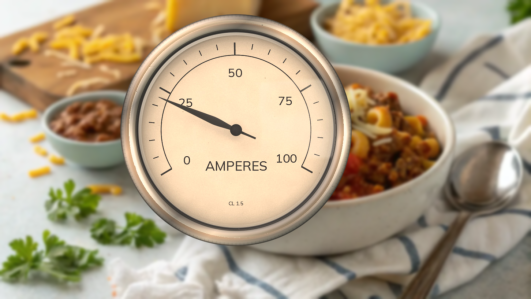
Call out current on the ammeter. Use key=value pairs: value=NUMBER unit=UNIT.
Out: value=22.5 unit=A
